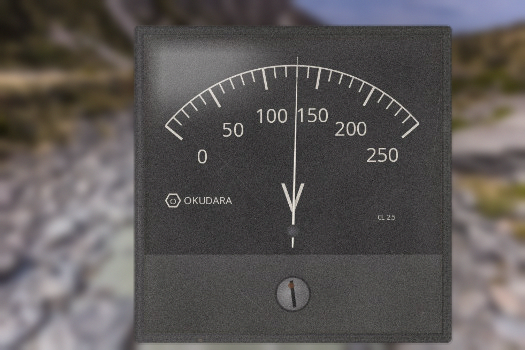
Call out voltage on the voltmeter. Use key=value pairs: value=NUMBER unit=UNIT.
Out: value=130 unit=V
